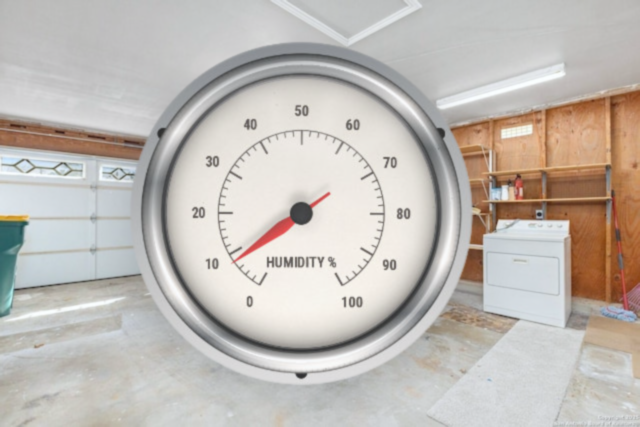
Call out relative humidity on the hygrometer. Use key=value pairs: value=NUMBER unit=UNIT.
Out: value=8 unit=%
